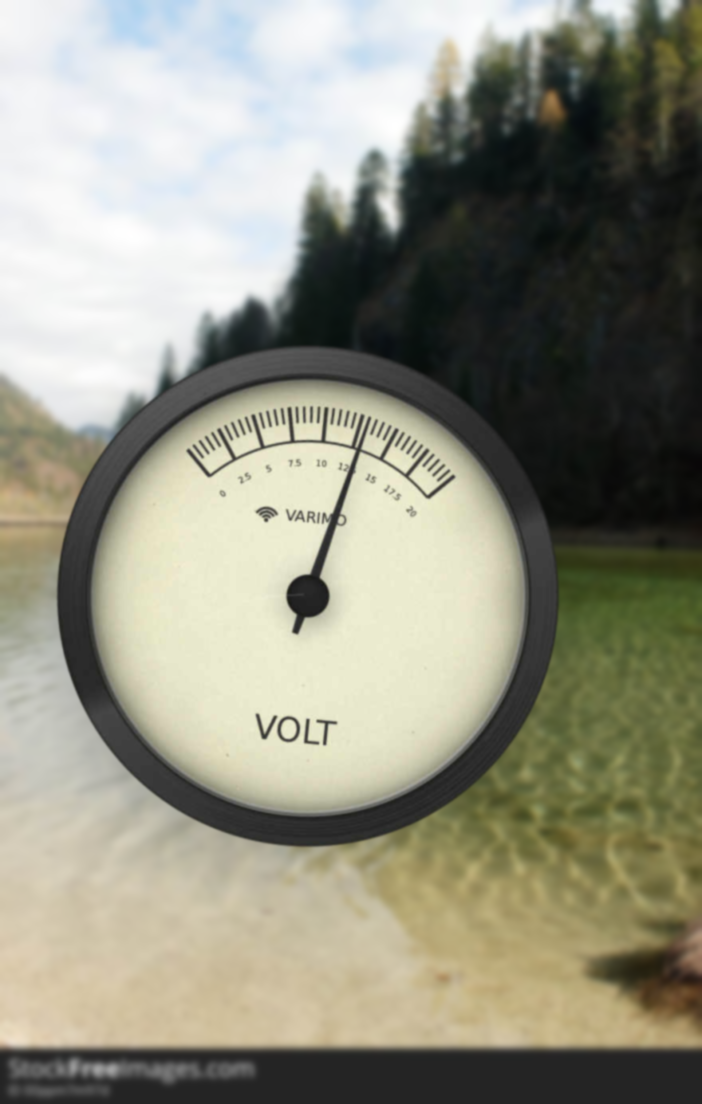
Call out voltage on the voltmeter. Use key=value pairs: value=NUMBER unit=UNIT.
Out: value=13 unit=V
